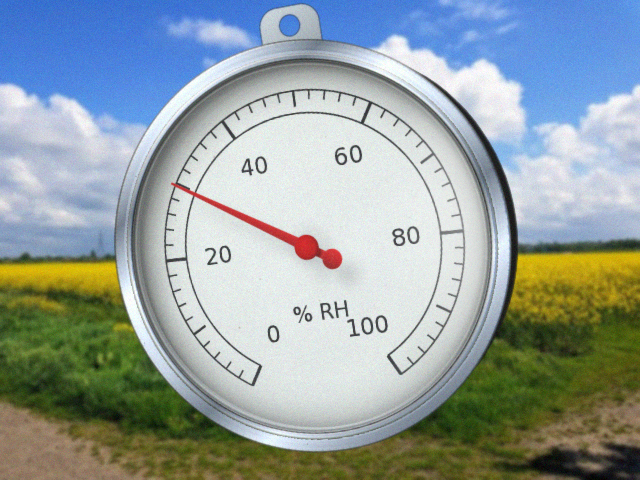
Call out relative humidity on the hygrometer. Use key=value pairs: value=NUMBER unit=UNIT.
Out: value=30 unit=%
